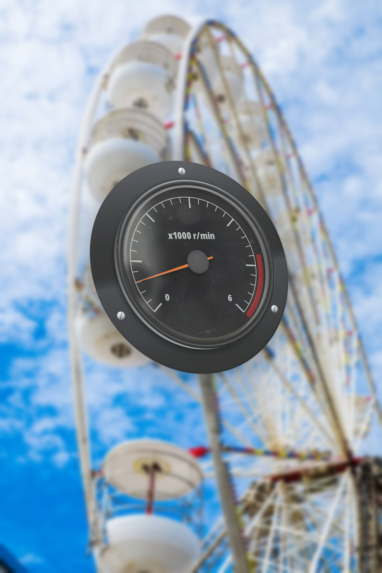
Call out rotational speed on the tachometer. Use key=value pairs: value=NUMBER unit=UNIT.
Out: value=600 unit=rpm
